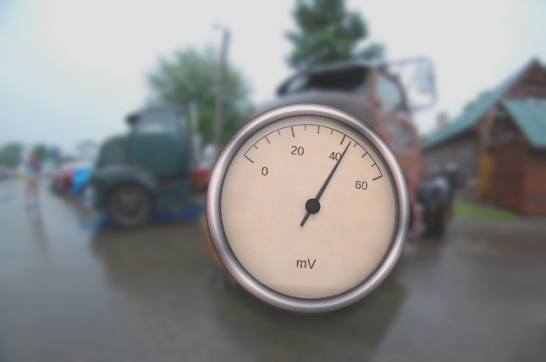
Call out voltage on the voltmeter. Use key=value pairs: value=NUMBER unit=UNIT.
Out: value=42.5 unit=mV
